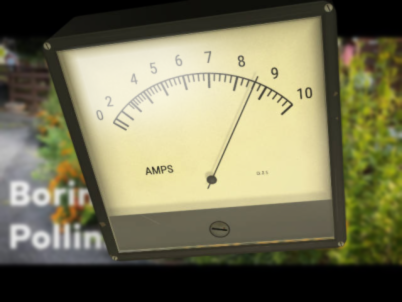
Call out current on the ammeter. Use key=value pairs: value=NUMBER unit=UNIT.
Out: value=8.6 unit=A
